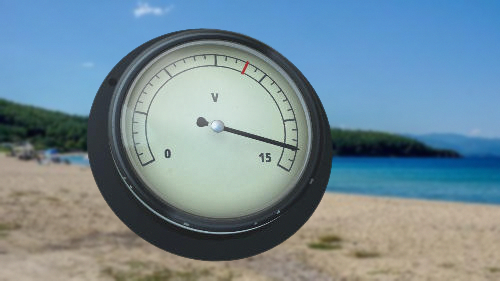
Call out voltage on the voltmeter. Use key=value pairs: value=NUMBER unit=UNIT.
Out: value=14 unit=V
